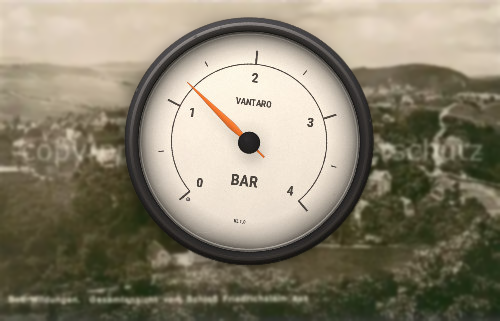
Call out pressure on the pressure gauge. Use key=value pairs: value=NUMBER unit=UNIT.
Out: value=1.25 unit=bar
